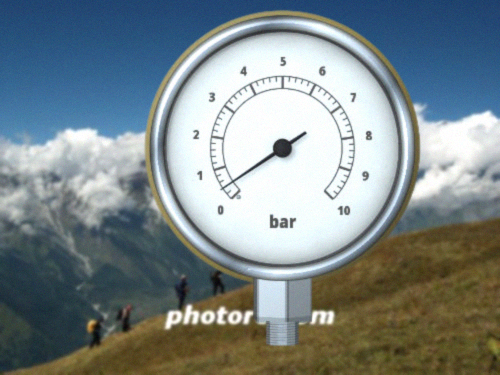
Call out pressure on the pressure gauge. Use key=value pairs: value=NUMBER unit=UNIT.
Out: value=0.4 unit=bar
